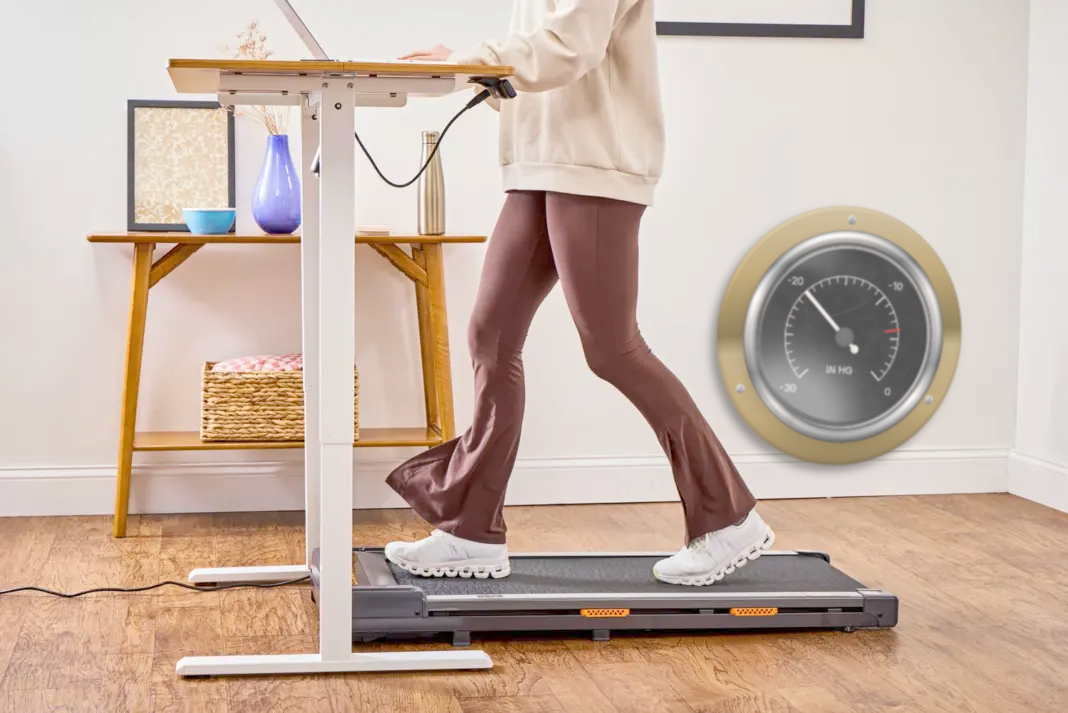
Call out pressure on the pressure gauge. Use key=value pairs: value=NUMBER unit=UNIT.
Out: value=-20 unit=inHg
